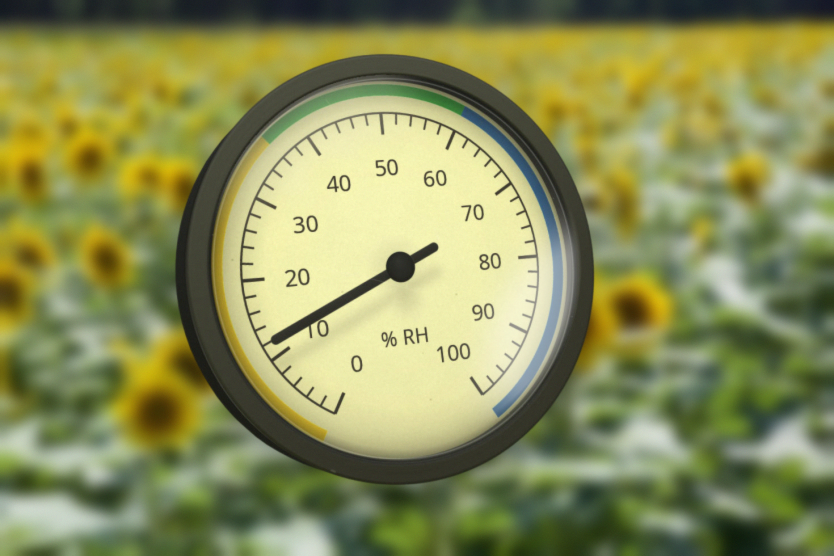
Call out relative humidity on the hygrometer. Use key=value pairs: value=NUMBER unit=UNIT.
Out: value=12 unit=%
